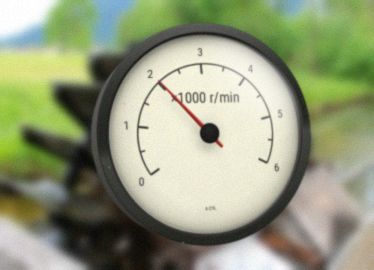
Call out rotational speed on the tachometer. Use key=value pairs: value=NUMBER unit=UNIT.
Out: value=2000 unit=rpm
